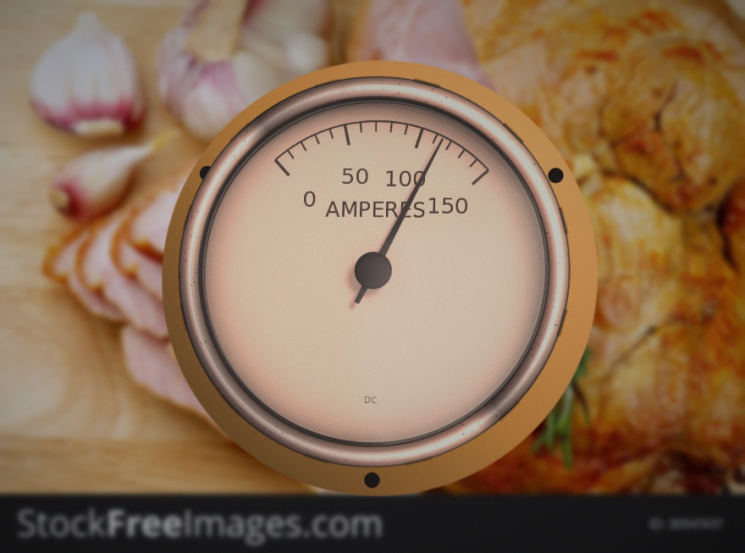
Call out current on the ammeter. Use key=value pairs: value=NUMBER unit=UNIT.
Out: value=115 unit=A
